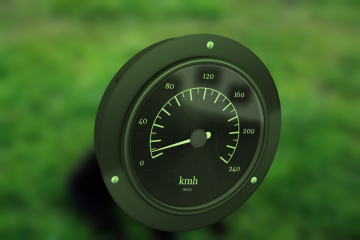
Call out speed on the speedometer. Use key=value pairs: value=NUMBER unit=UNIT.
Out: value=10 unit=km/h
